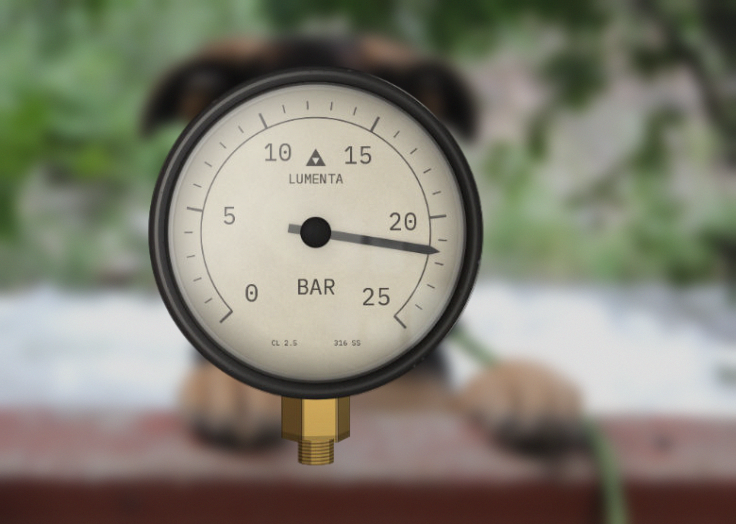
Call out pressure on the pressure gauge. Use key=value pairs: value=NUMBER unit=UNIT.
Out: value=21.5 unit=bar
